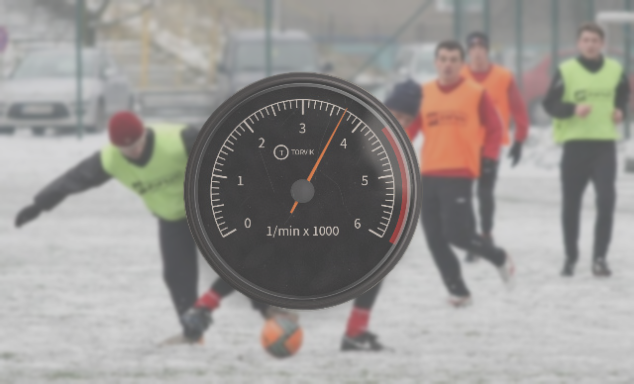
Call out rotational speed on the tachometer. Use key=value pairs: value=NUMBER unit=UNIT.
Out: value=3700 unit=rpm
